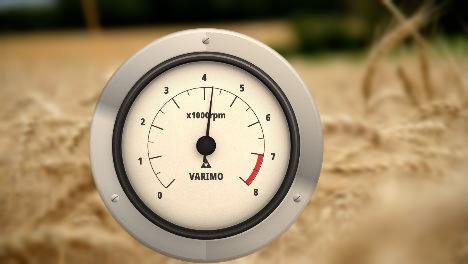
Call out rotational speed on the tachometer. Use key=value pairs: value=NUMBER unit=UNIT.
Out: value=4250 unit=rpm
